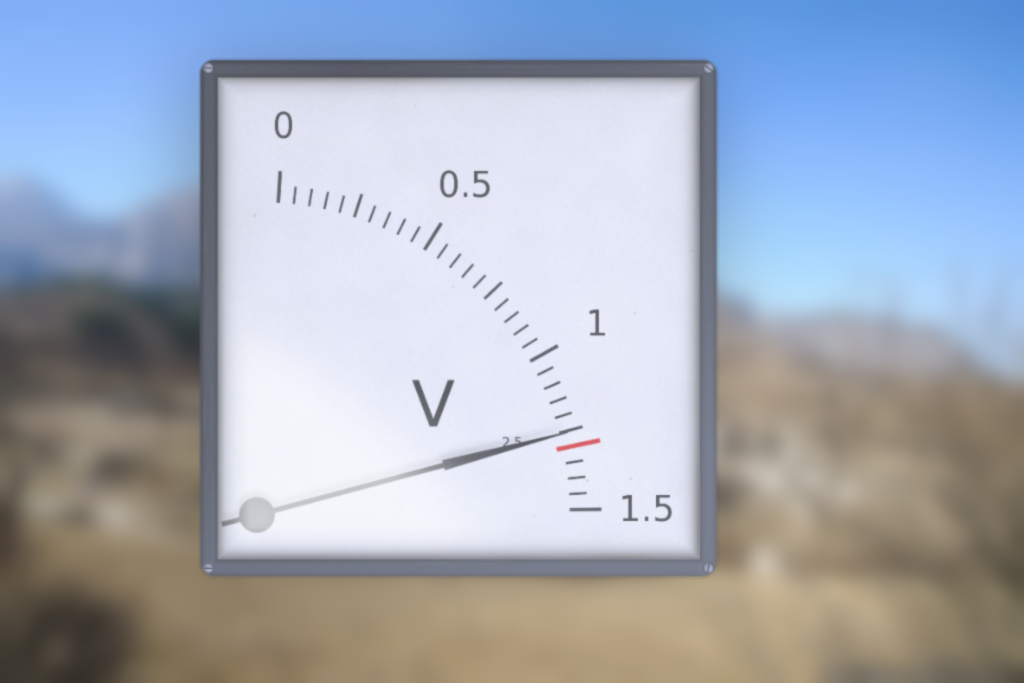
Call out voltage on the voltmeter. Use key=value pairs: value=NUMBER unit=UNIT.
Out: value=1.25 unit=V
